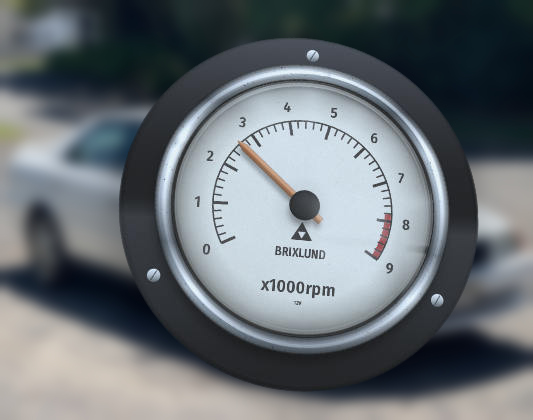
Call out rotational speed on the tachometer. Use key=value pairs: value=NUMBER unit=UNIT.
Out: value=2600 unit=rpm
